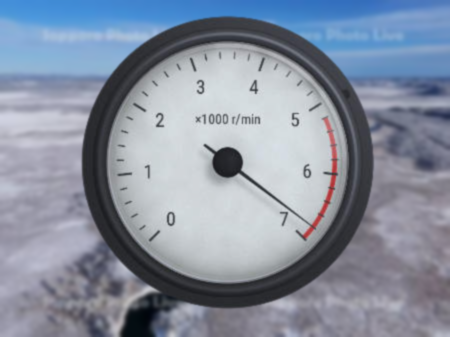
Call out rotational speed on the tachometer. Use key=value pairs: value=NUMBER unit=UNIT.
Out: value=6800 unit=rpm
